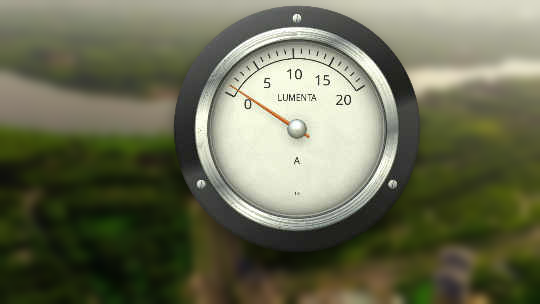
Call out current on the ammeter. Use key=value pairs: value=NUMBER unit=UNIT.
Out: value=1 unit=A
